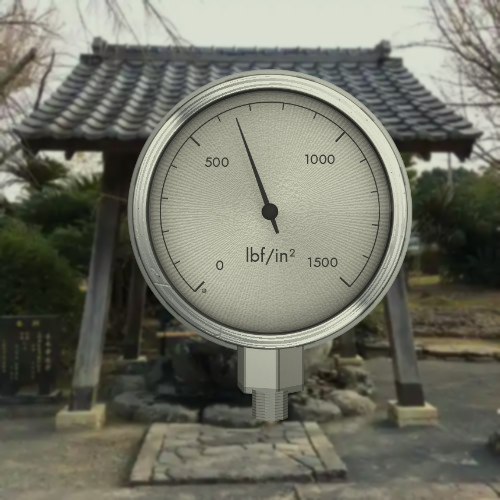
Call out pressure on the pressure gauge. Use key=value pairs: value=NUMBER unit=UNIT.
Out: value=650 unit=psi
